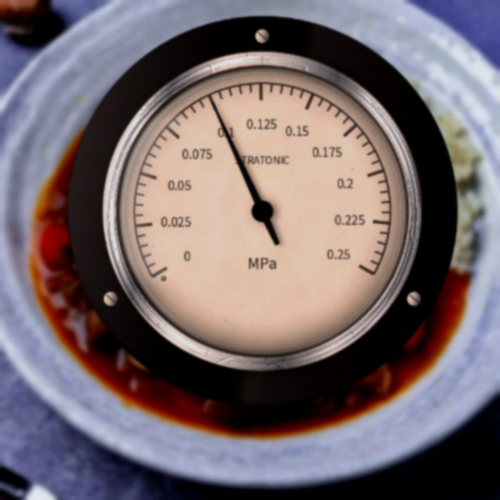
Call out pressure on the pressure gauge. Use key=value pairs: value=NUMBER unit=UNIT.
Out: value=0.1 unit=MPa
